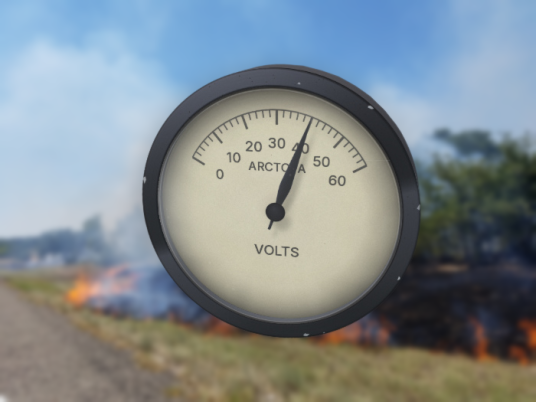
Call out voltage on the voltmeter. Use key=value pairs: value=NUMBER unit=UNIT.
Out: value=40 unit=V
